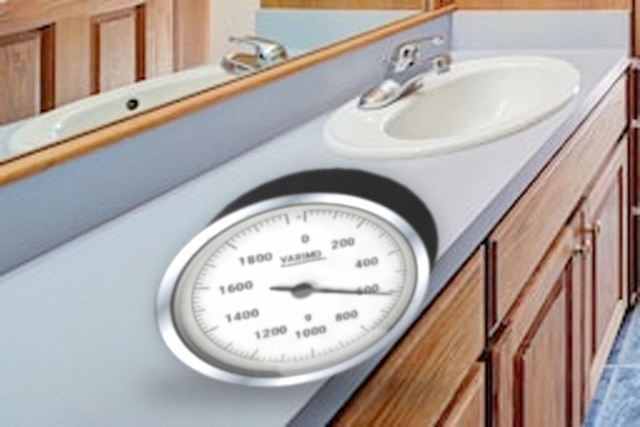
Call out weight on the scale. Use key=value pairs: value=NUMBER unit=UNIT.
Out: value=600 unit=g
